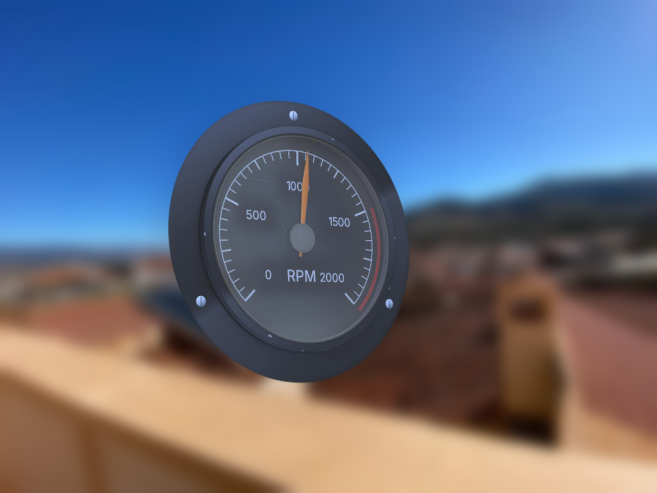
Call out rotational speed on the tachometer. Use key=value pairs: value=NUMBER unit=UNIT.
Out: value=1050 unit=rpm
